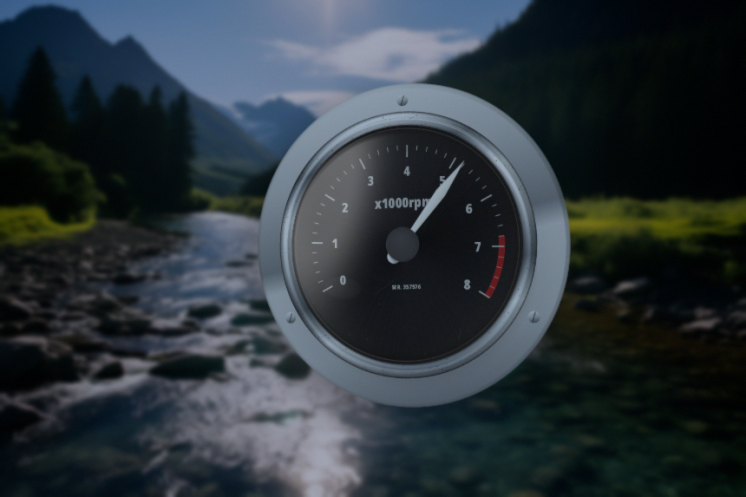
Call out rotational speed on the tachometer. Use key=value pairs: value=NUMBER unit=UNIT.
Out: value=5200 unit=rpm
